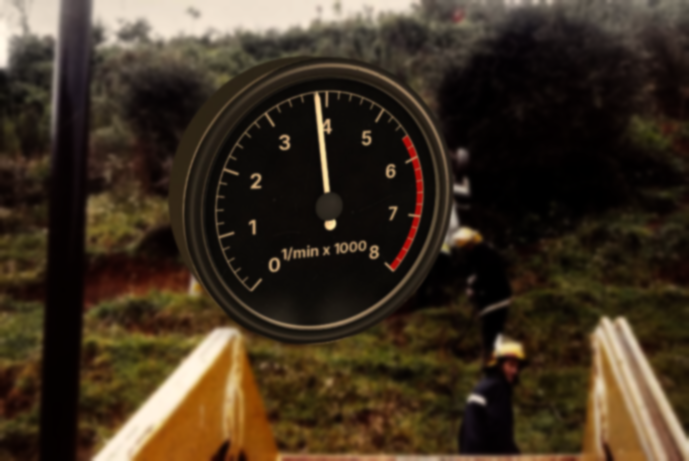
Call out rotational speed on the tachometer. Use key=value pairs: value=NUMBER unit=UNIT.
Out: value=3800 unit=rpm
